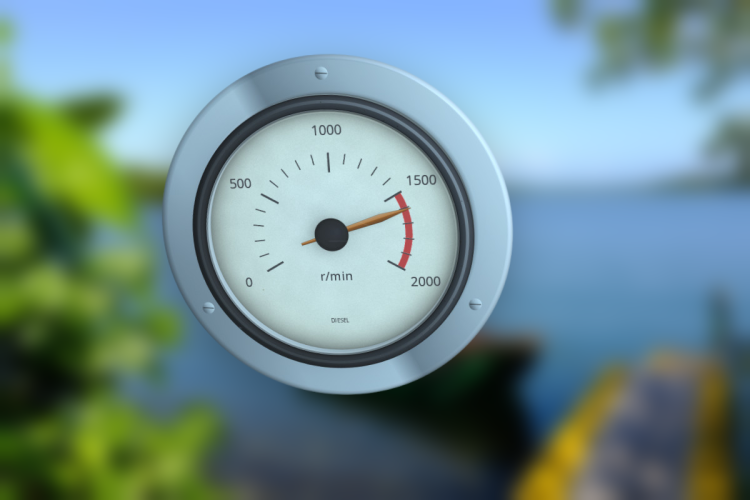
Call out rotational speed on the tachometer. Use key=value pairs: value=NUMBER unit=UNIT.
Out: value=1600 unit=rpm
